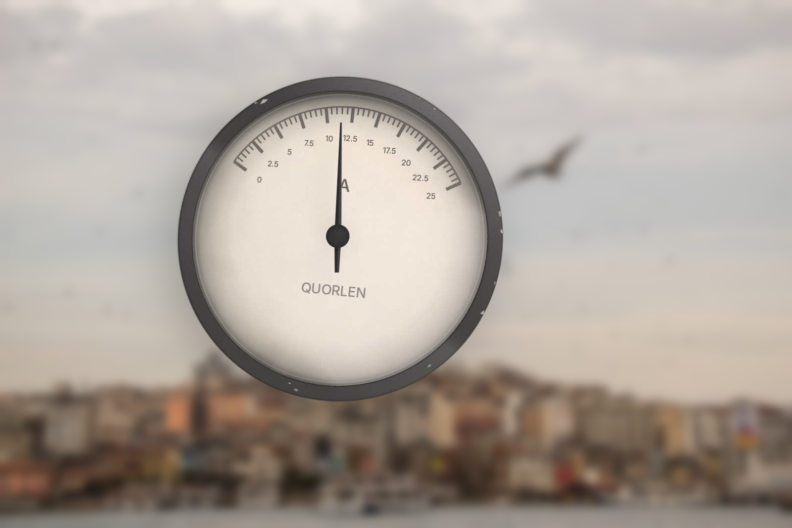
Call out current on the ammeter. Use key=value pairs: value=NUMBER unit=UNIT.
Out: value=11.5 unit=A
